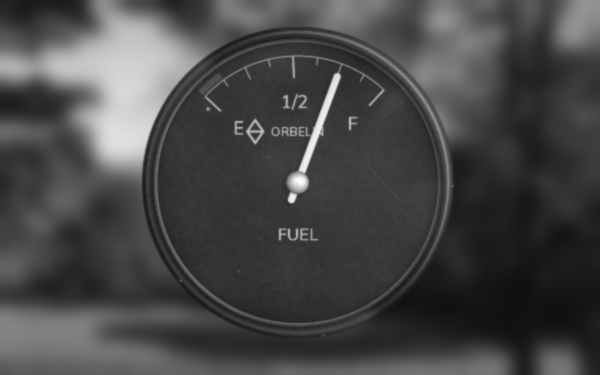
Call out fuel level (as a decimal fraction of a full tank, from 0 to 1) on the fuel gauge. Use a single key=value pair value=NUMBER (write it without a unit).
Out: value=0.75
